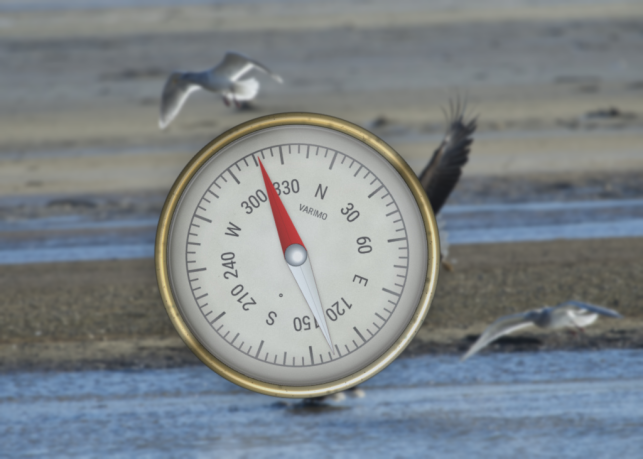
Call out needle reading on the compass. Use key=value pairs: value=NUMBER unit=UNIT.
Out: value=317.5 unit=°
